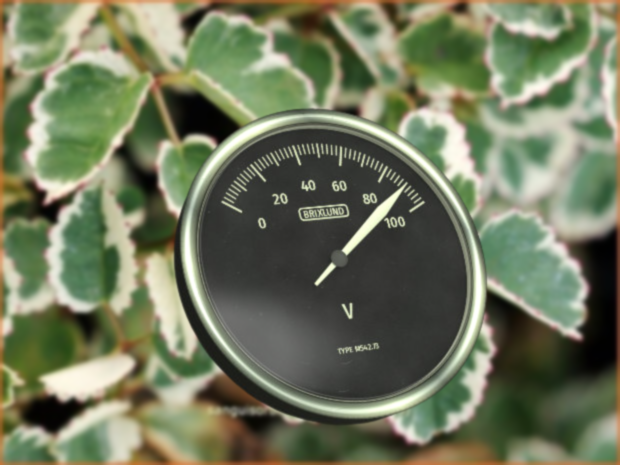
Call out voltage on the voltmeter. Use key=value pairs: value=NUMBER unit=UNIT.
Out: value=90 unit=V
